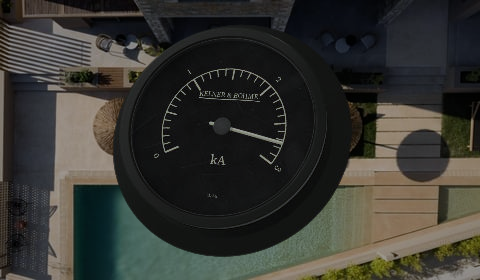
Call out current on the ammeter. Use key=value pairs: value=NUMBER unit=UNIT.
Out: value=2.75 unit=kA
